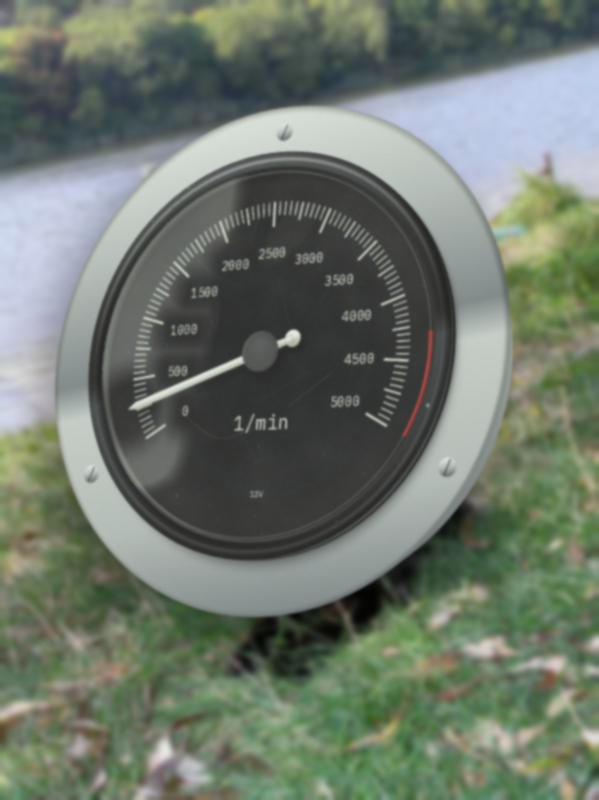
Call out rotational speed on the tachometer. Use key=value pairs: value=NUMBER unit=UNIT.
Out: value=250 unit=rpm
